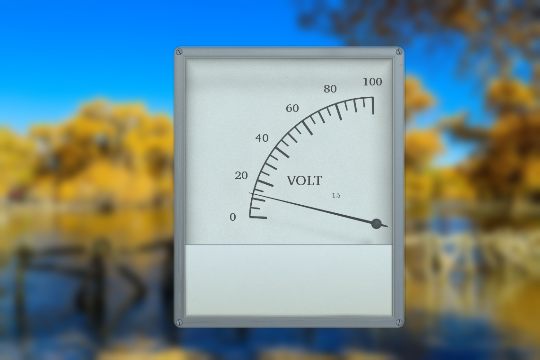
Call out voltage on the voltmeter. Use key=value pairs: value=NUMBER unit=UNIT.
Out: value=12.5 unit=V
